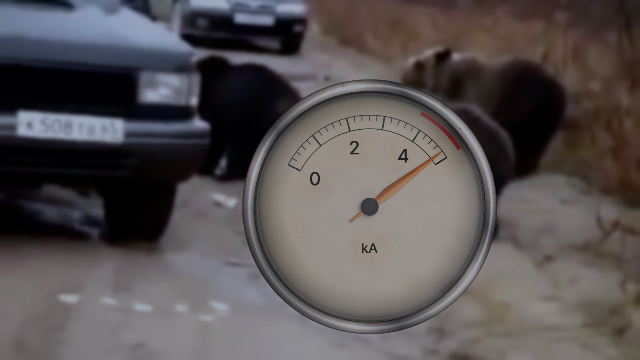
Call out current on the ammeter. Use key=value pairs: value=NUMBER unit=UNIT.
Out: value=4.8 unit=kA
